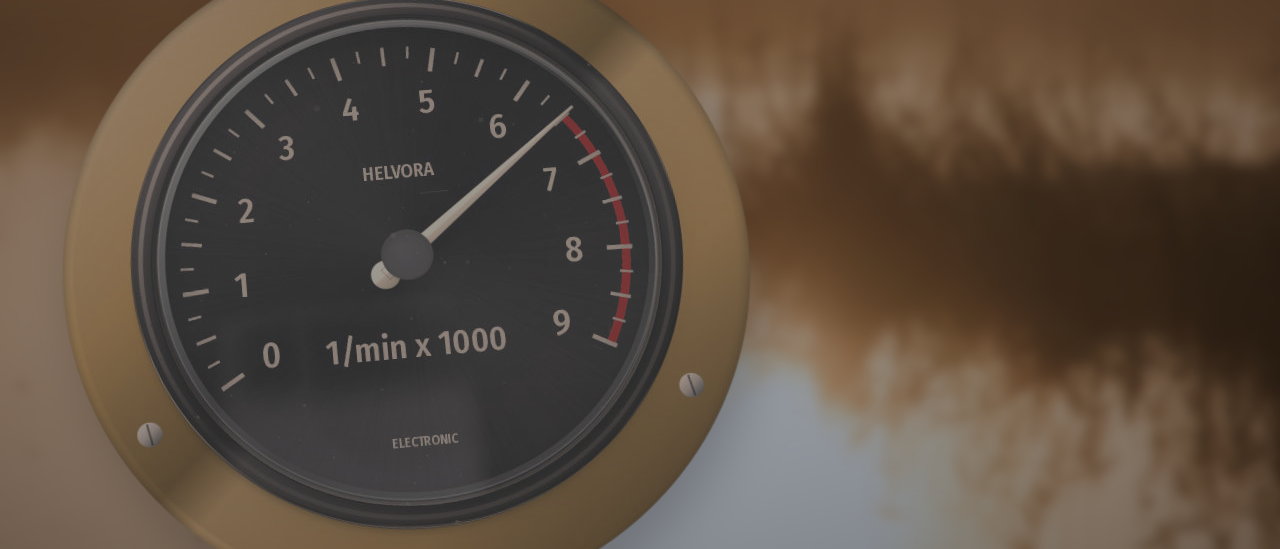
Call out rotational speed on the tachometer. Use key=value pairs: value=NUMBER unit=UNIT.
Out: value=6500 unit=rpm
